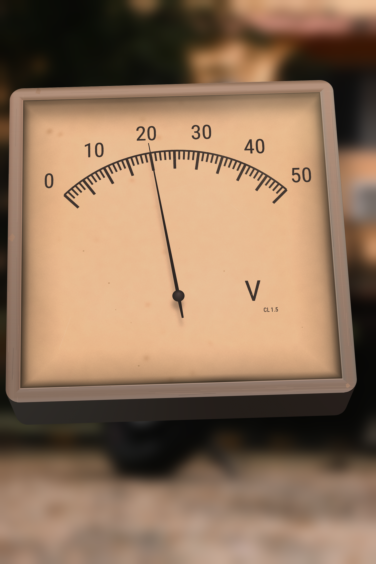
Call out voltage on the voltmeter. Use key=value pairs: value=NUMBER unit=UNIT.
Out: value=20 unit=V
